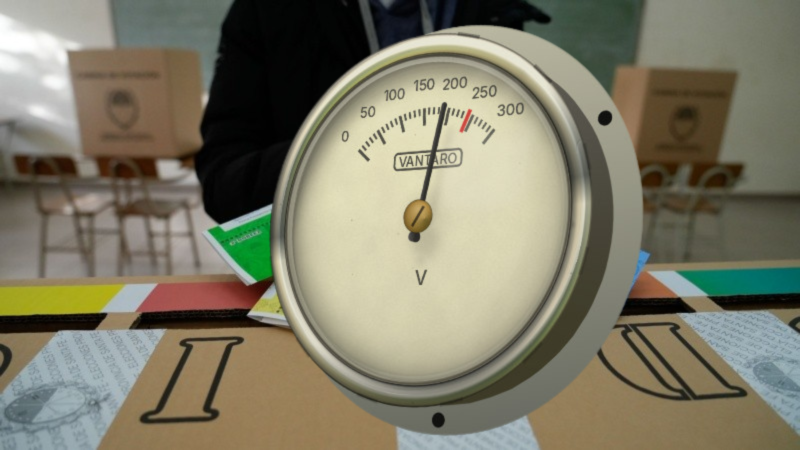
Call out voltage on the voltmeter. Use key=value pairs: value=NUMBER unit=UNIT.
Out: value=200 unit=V
